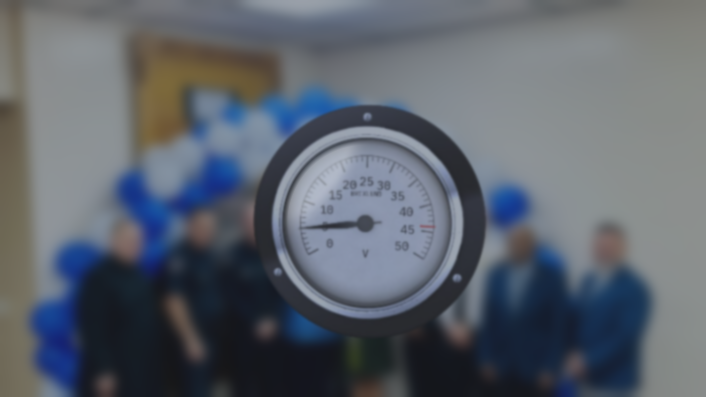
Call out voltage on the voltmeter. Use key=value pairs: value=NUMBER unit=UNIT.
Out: value=5 unit=V
